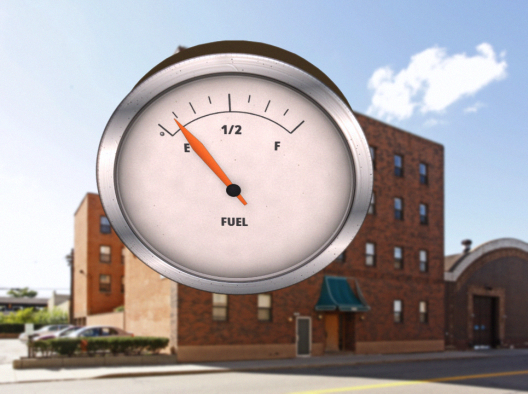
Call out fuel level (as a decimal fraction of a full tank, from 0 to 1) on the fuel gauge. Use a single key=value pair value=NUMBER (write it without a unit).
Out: value=0.125
